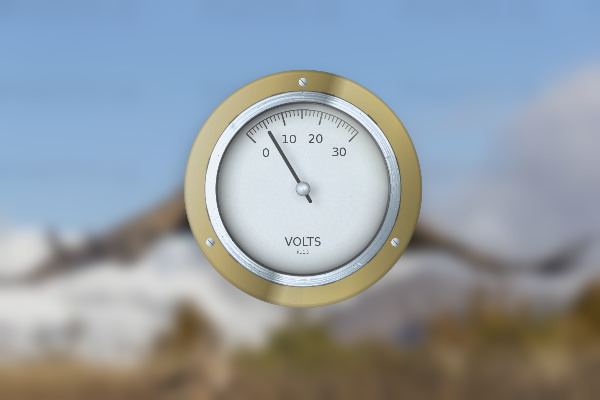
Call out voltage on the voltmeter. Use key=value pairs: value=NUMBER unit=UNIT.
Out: value=5 unit=V
